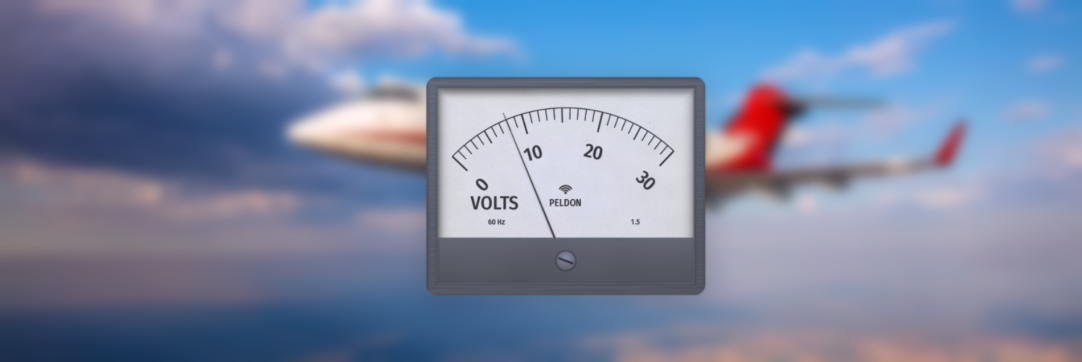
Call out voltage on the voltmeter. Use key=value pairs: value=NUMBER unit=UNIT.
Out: value=8 unit=V
